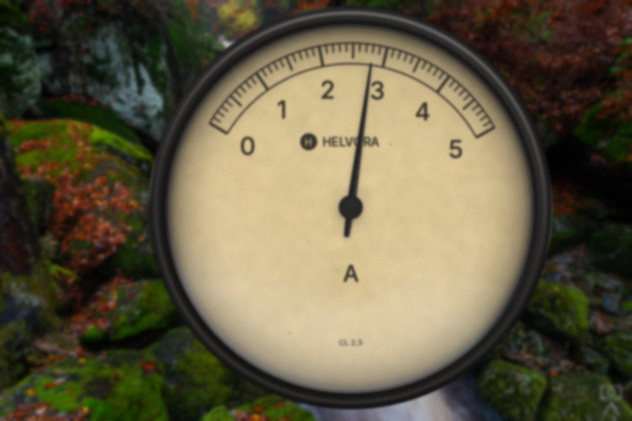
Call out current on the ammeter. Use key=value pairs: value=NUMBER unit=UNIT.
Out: value=2.8 unit=A
